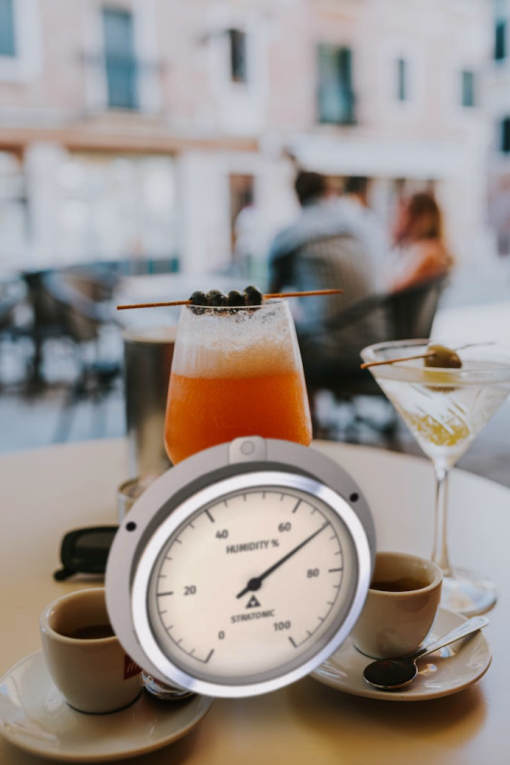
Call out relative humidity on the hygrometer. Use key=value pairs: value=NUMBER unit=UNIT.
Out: value=68 unit=%
